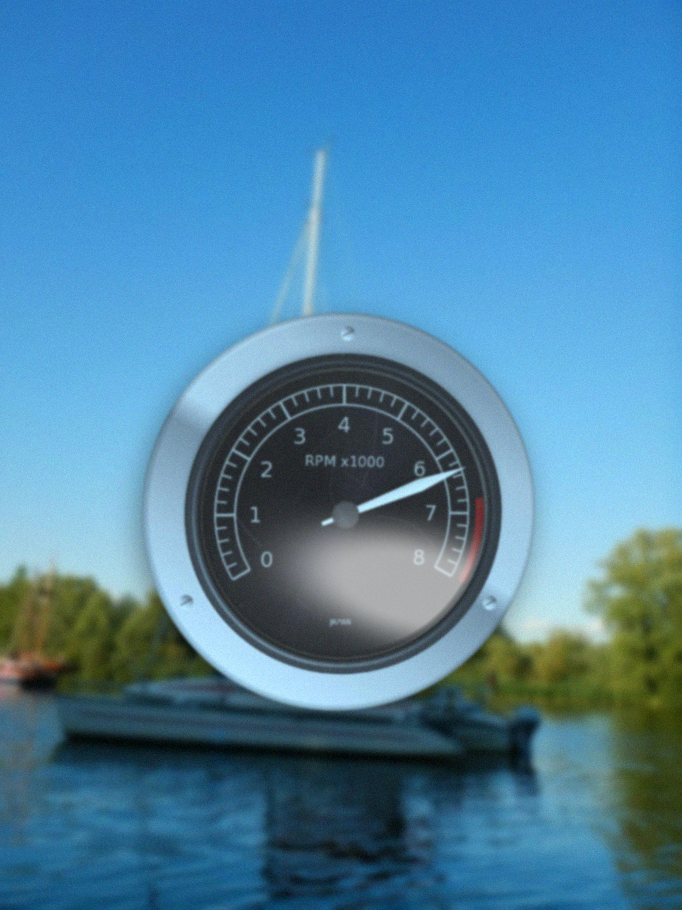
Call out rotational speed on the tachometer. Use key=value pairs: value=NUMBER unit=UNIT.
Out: value=6300 unit=rpm
